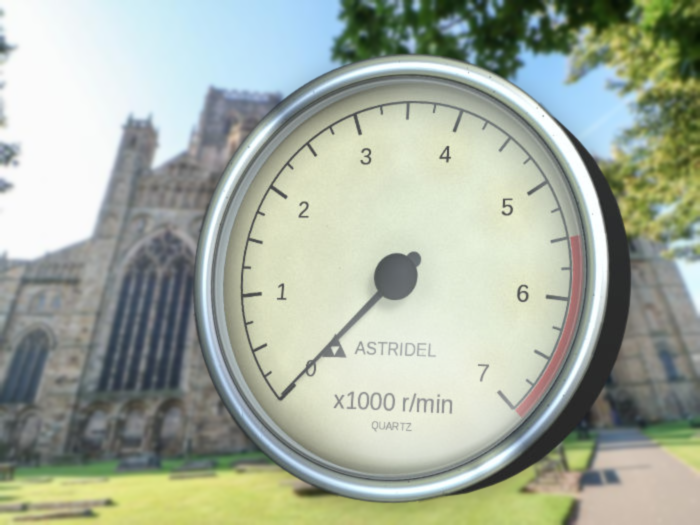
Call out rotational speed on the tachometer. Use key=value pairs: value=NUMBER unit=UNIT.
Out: value=0 unit=rpm
